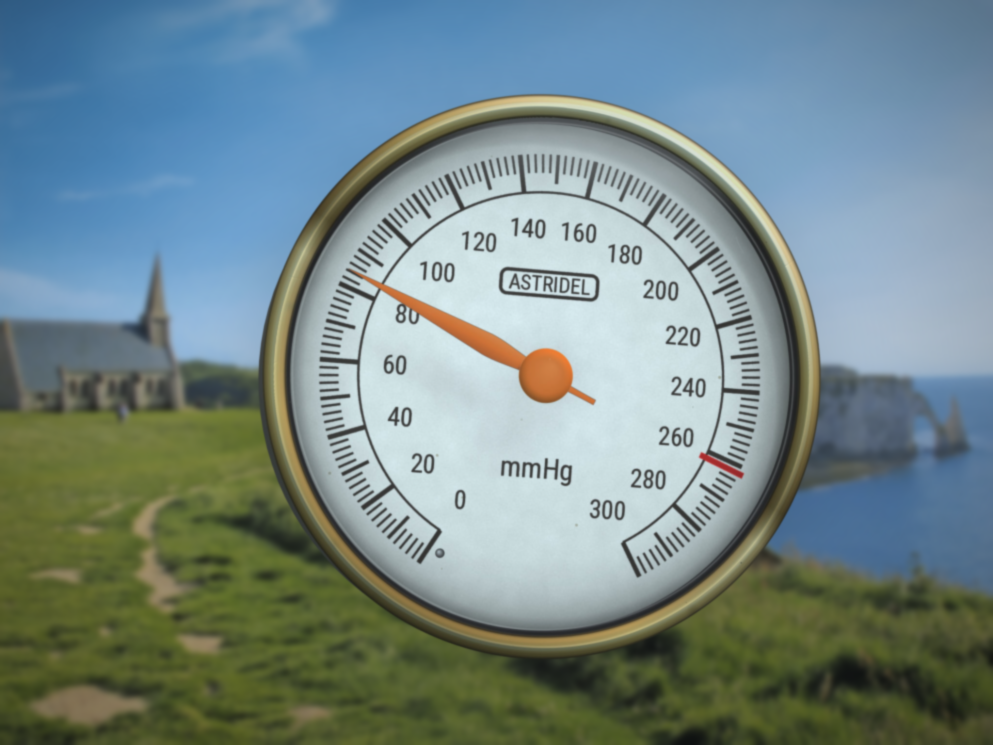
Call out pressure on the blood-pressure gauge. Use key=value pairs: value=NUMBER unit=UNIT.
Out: value=84 unit=mmHg
